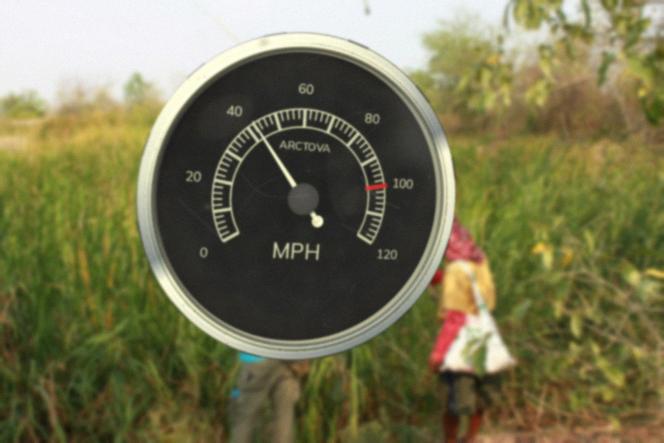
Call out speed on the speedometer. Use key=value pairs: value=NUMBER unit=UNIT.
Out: value=42 unit=mph
